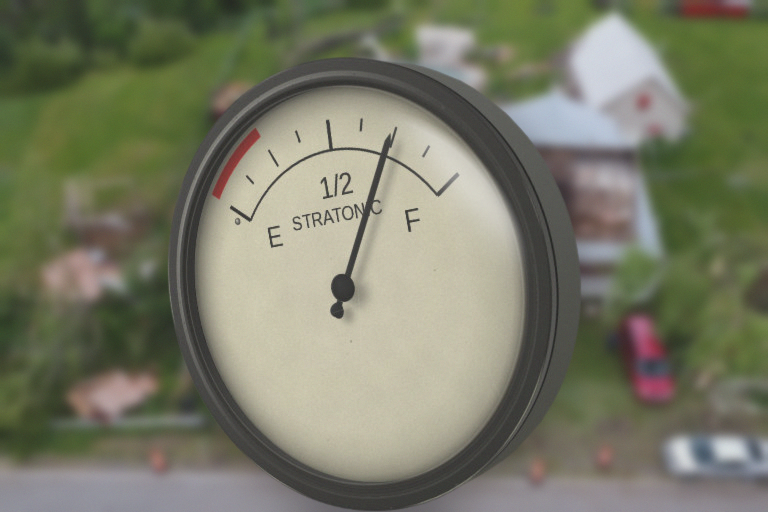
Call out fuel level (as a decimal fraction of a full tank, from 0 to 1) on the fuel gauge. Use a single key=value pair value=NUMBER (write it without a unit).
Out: value=0.75
